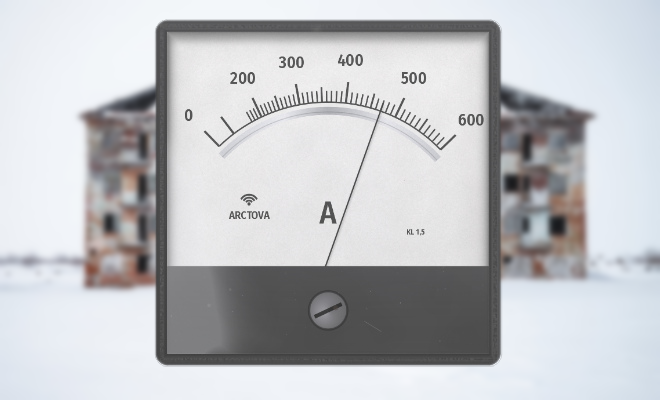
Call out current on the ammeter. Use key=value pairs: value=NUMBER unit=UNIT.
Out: value=470 unit=A
